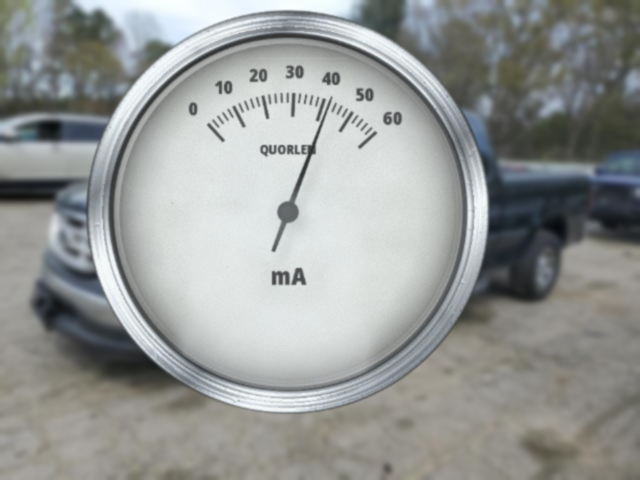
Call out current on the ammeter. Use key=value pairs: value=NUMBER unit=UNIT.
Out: value=42 unit=mA
